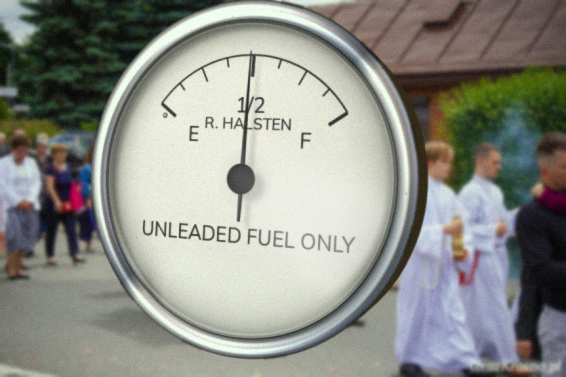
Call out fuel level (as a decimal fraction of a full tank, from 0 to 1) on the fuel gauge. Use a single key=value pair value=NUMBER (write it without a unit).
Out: value=0.5
